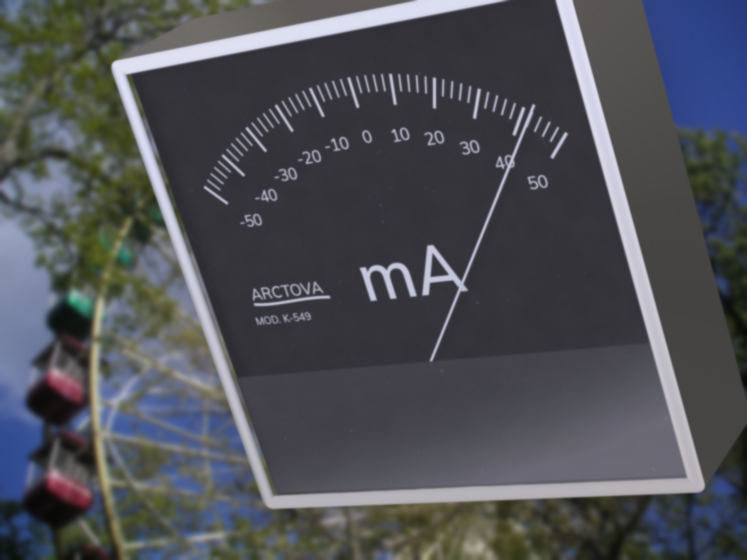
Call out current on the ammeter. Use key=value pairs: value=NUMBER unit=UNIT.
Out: value=42 unit=mA
